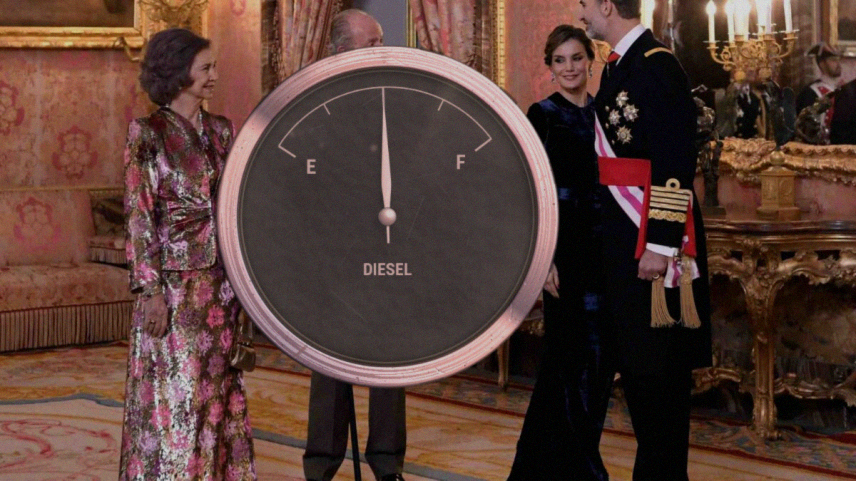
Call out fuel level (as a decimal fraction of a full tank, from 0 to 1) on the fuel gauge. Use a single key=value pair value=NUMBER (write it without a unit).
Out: value=0.5
